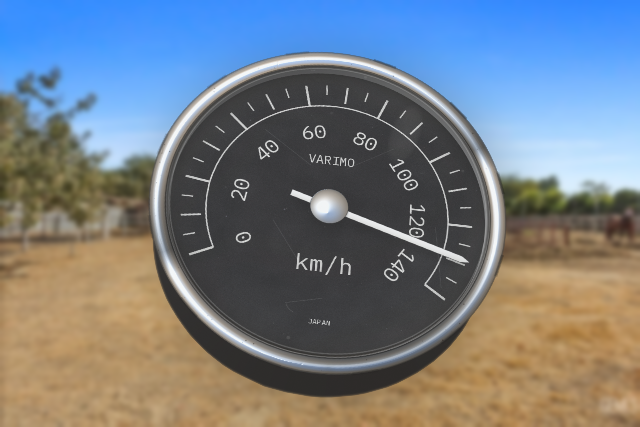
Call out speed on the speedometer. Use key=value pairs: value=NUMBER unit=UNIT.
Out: value=130 unit=km/h
